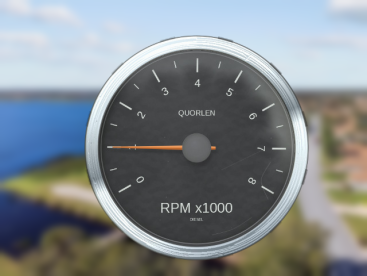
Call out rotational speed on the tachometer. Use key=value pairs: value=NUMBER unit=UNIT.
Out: value=1000 unit=rpm
